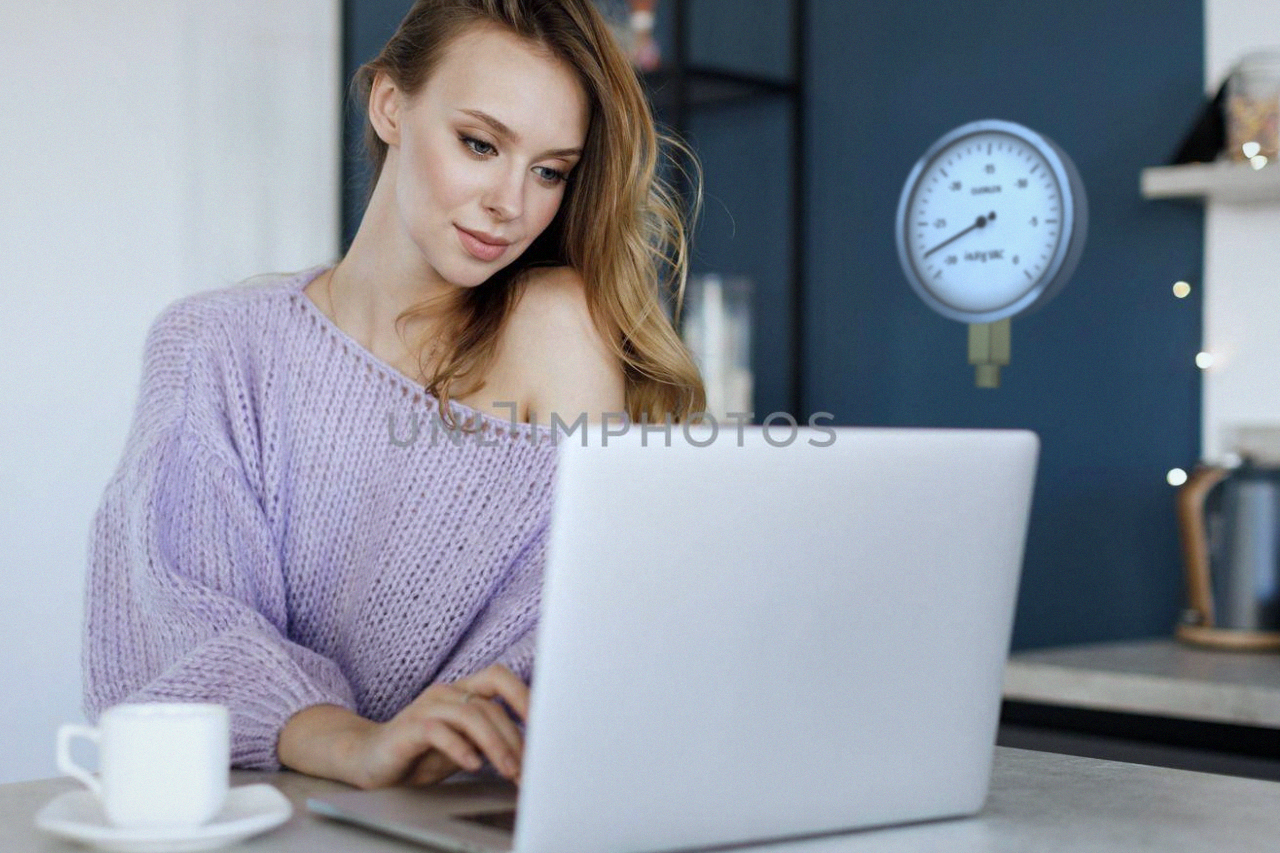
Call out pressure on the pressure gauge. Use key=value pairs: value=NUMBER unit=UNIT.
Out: value=-28 unit=inHg
